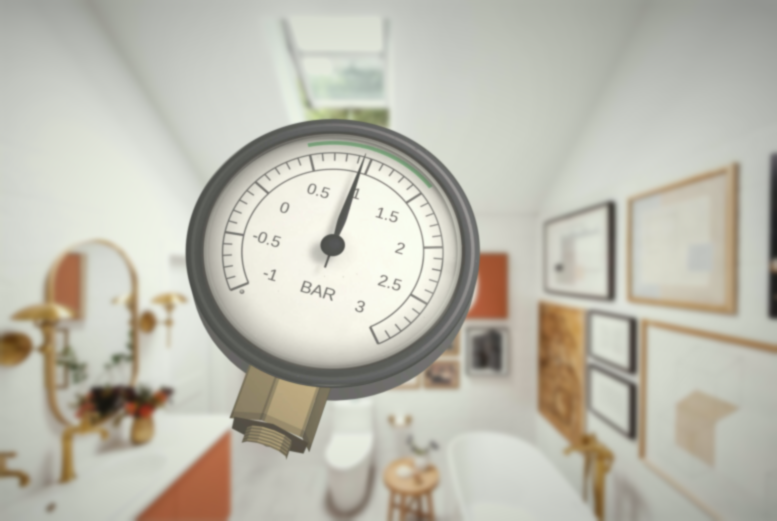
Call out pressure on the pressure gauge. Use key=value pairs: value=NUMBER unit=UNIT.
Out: value=0.95 unit=bar
